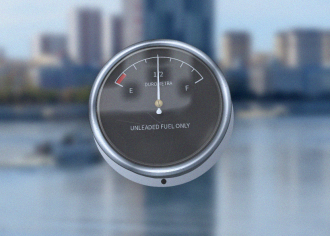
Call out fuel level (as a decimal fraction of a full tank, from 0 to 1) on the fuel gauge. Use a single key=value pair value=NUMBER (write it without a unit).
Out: value=0.5
